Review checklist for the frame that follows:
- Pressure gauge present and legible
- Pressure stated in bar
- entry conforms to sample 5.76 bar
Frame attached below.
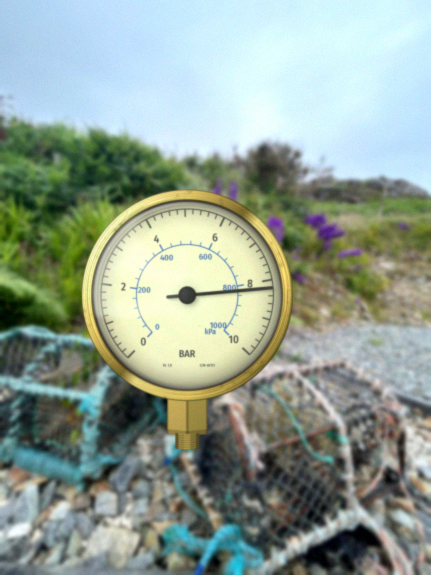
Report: 8.2 bar
